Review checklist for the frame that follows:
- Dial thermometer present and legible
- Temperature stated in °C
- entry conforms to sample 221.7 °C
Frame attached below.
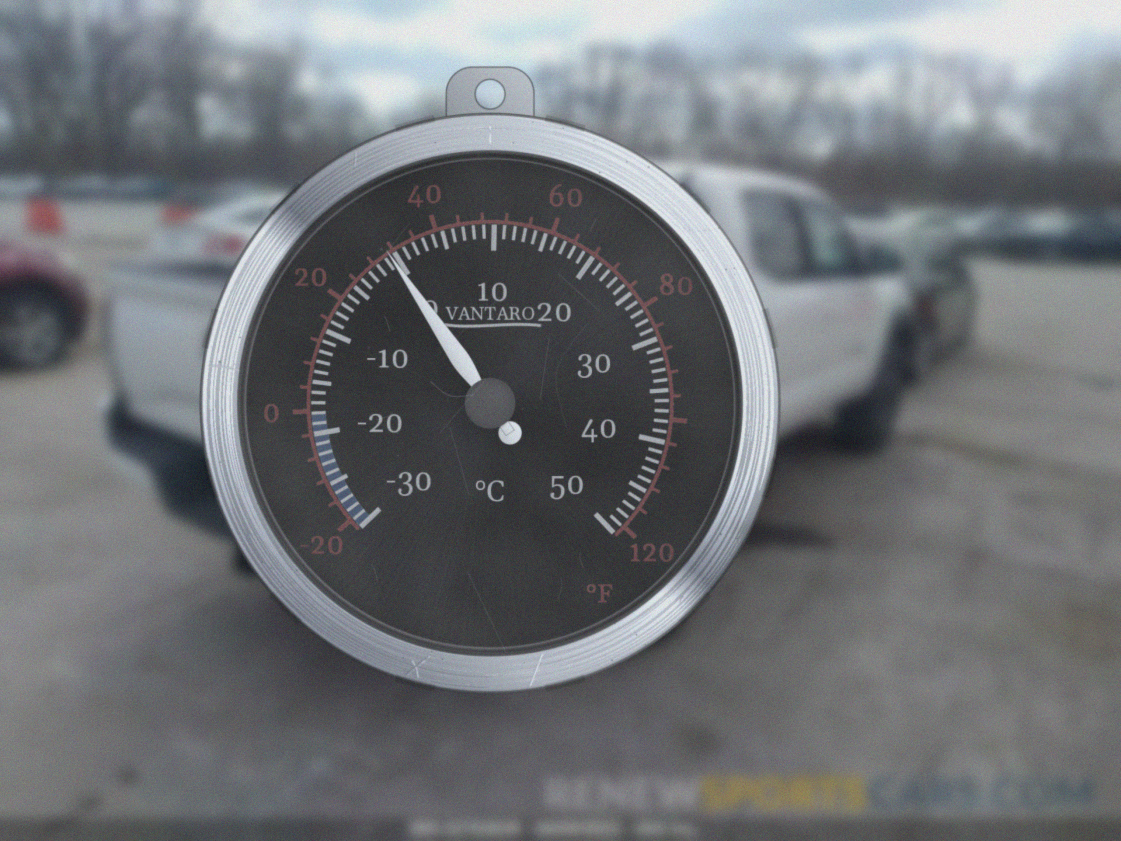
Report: -0.5 °C
